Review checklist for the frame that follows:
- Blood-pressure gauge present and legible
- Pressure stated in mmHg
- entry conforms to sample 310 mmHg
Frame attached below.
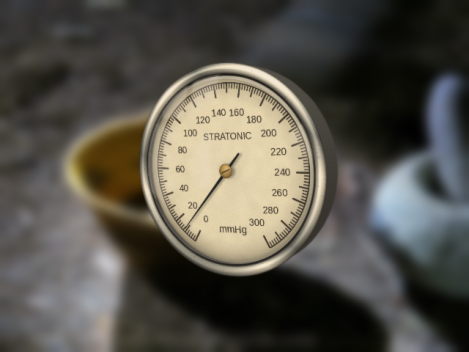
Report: 10 mmHg
